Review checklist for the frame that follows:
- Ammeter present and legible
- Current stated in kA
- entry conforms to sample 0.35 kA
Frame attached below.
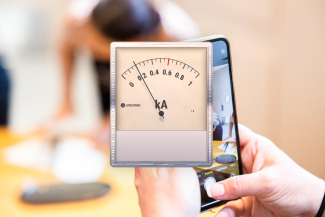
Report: 0.2 kA
